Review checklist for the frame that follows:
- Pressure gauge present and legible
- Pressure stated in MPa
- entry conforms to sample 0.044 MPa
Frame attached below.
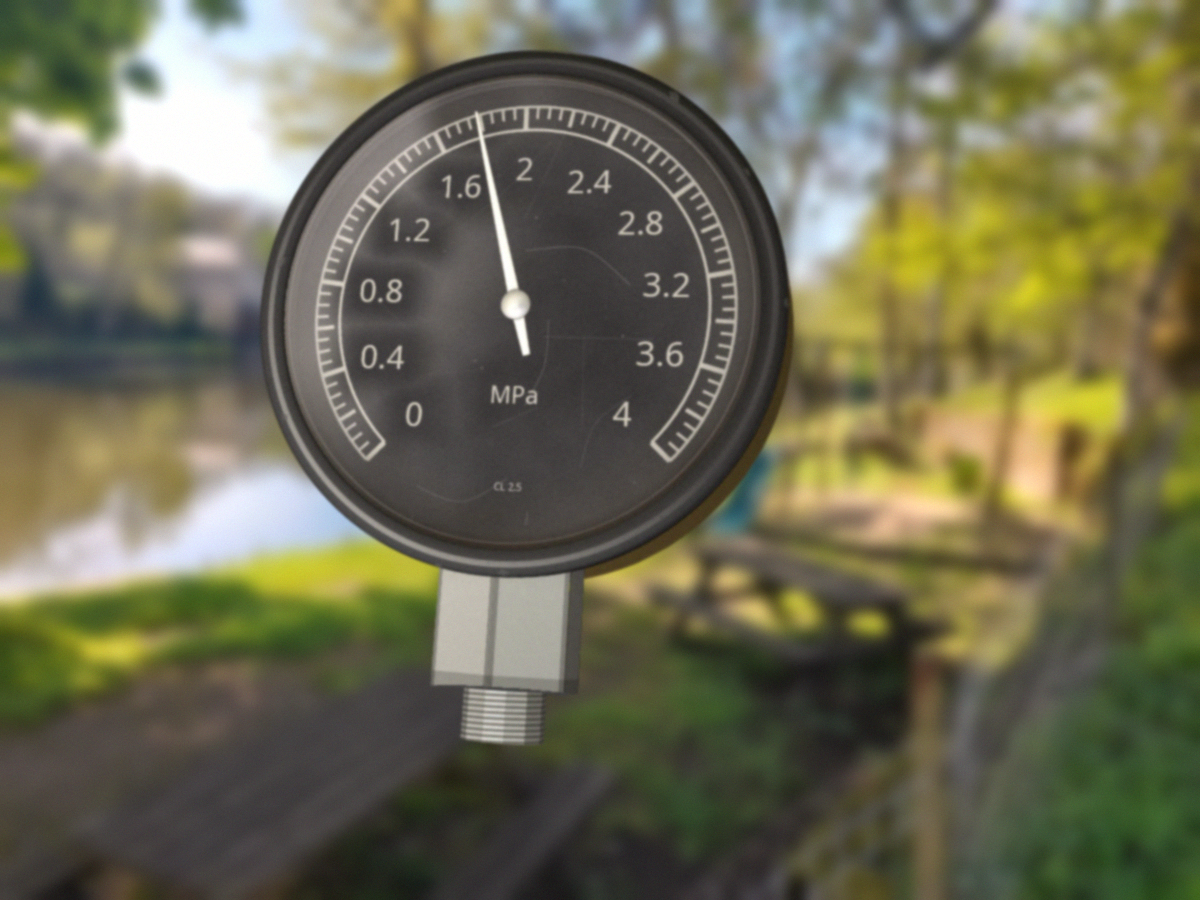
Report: 1.8 MPa
